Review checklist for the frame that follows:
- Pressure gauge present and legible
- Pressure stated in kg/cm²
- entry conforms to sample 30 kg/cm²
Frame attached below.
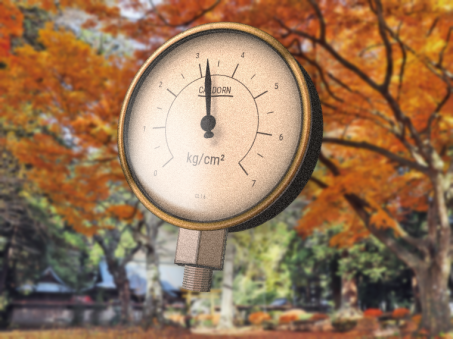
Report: 3.25 kg/cm²
